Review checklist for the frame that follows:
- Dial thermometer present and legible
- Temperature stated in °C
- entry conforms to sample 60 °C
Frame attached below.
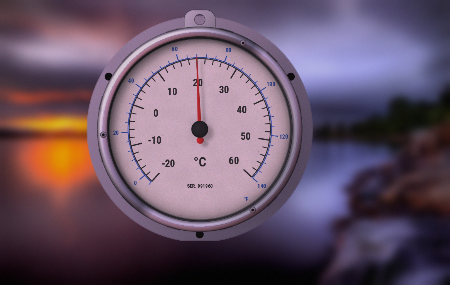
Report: 20 °C
